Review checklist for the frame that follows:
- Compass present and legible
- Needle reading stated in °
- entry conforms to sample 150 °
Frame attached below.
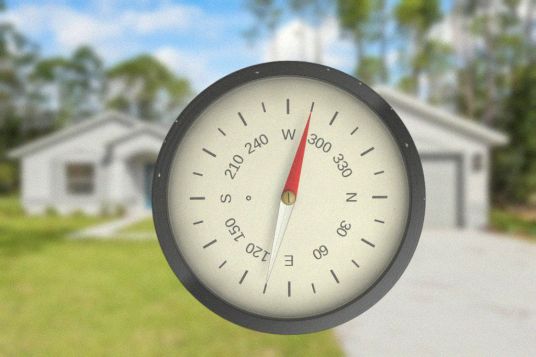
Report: 285 °
